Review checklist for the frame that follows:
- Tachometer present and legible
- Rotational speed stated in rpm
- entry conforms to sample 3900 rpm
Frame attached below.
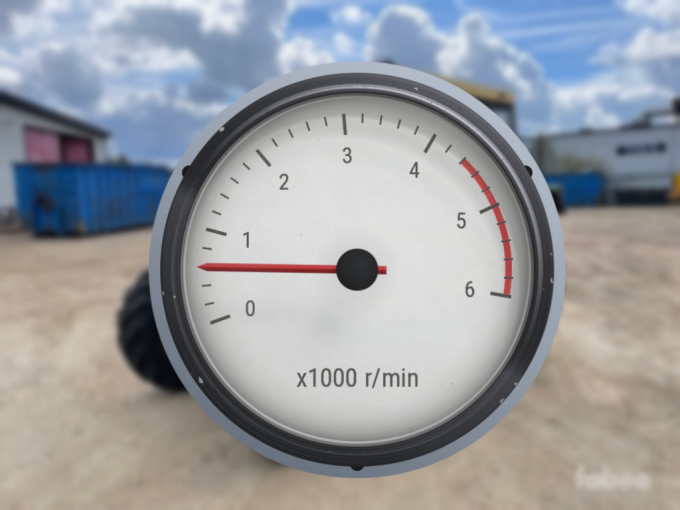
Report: 600 rpm
